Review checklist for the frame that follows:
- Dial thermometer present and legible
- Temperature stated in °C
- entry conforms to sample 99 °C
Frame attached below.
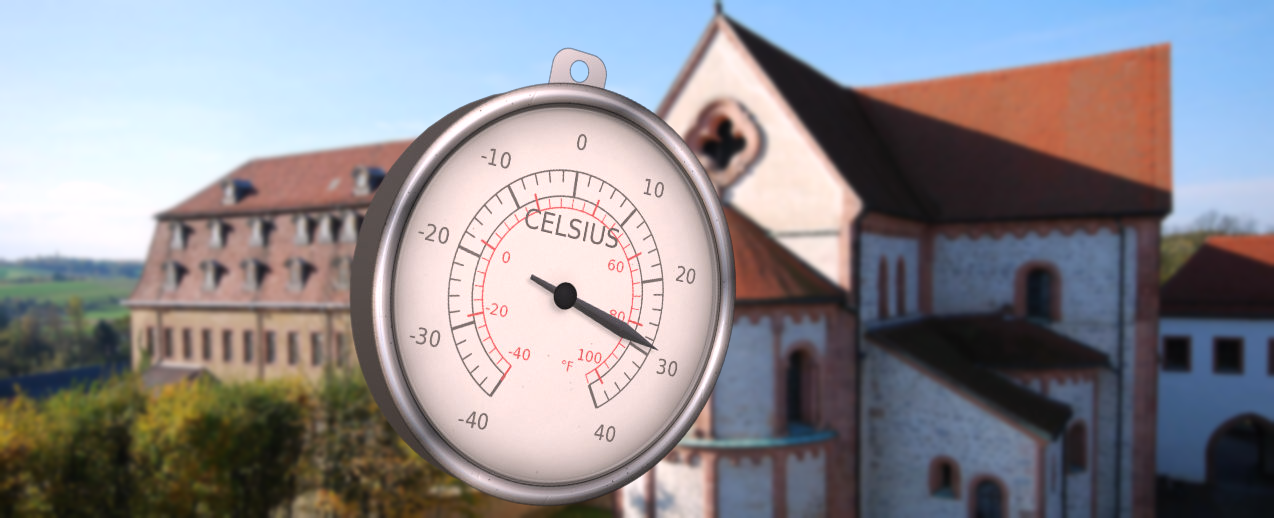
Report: 29 °C
